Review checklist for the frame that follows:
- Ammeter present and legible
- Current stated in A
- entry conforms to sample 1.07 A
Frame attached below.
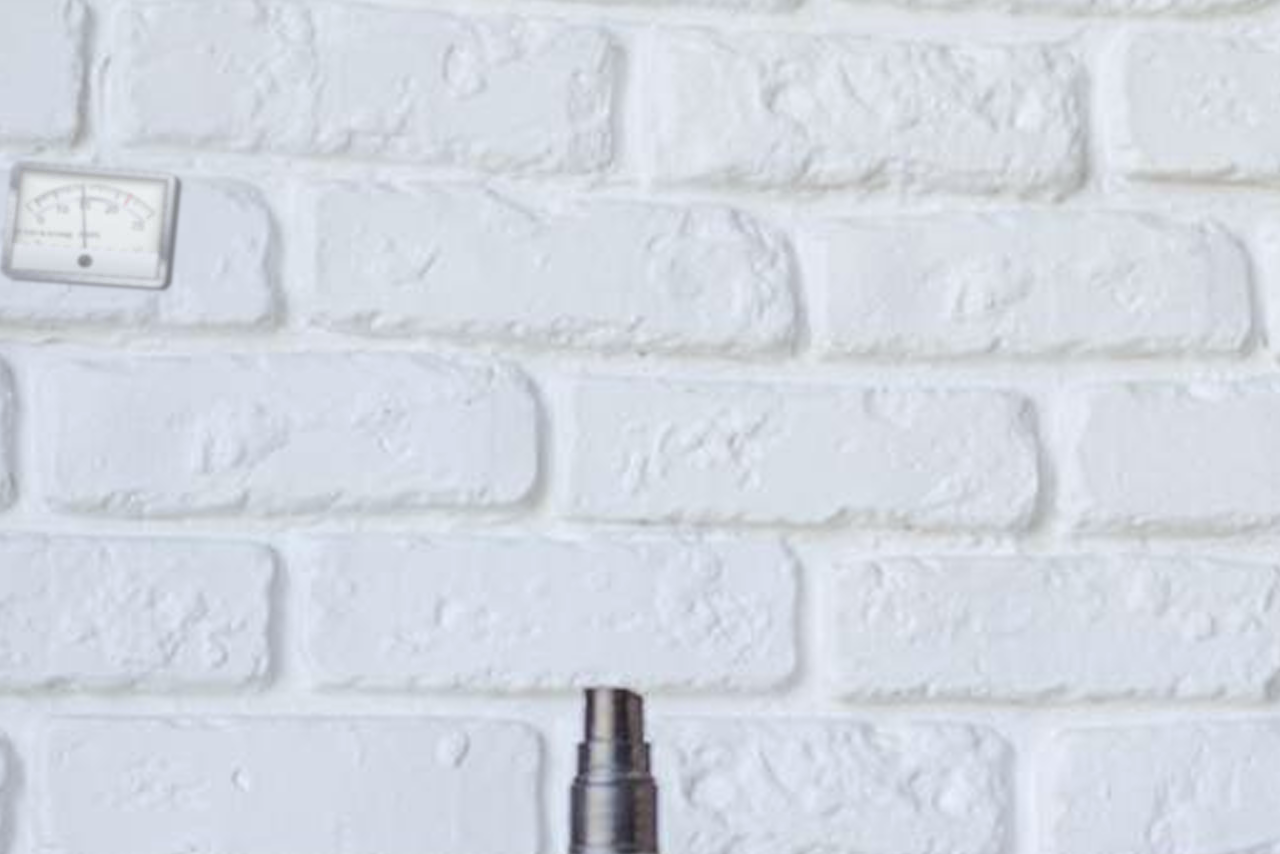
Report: 15 A
